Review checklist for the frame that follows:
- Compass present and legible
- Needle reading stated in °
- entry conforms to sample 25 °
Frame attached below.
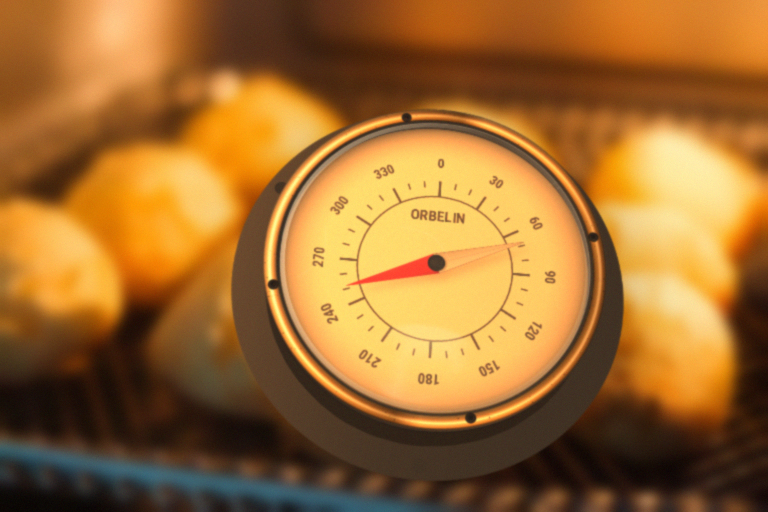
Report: 250 °
